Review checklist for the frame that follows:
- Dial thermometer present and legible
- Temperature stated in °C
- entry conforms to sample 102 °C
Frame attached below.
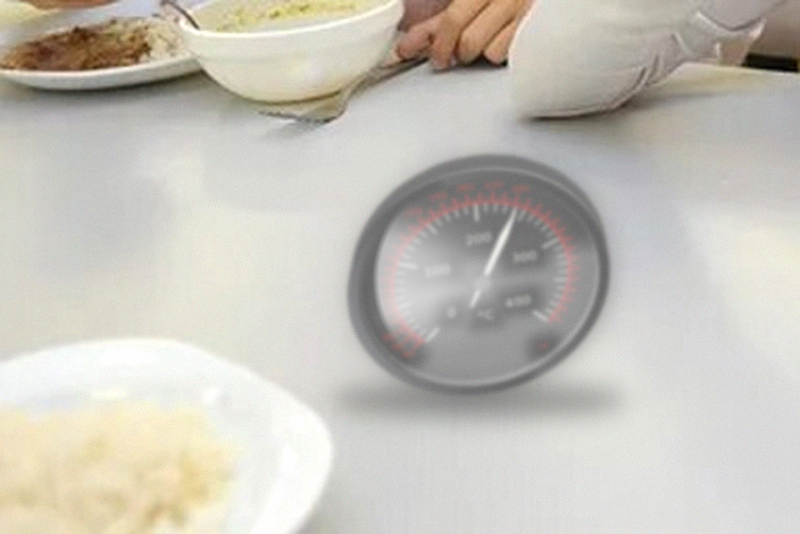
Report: 240 °C
